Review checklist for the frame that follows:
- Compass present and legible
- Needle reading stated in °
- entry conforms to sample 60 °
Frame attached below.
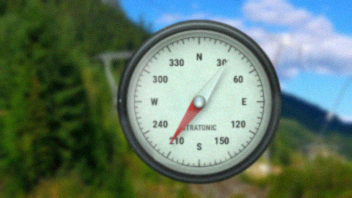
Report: 215 °
